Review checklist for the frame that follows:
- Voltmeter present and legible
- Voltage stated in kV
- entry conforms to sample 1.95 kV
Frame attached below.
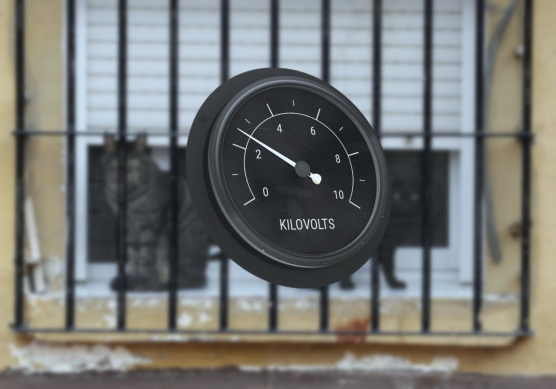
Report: 2.5 kV
